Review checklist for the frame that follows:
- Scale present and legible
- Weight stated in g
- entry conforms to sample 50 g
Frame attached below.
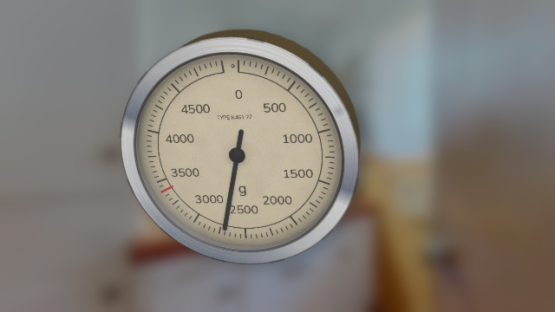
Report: 2700 g
